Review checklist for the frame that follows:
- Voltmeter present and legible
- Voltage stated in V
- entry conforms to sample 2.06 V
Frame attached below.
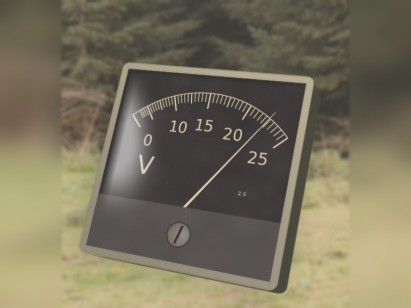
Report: 22.5 V
